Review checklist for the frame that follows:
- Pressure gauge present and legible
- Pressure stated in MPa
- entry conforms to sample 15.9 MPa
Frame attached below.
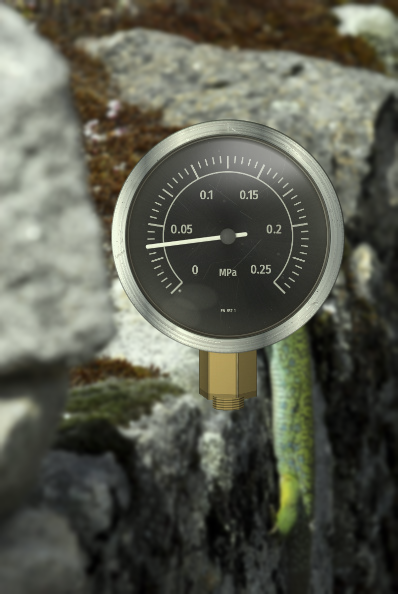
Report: 0.035 MPa
